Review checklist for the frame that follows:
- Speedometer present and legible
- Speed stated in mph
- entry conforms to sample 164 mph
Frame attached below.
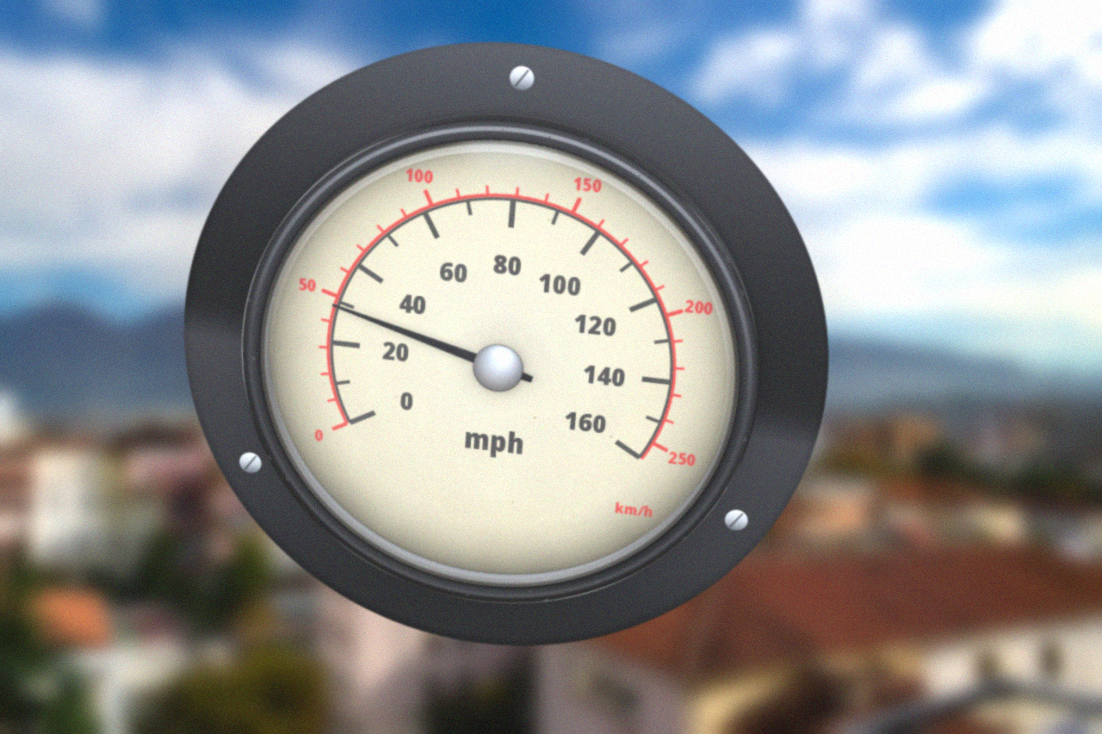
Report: 30 mph
